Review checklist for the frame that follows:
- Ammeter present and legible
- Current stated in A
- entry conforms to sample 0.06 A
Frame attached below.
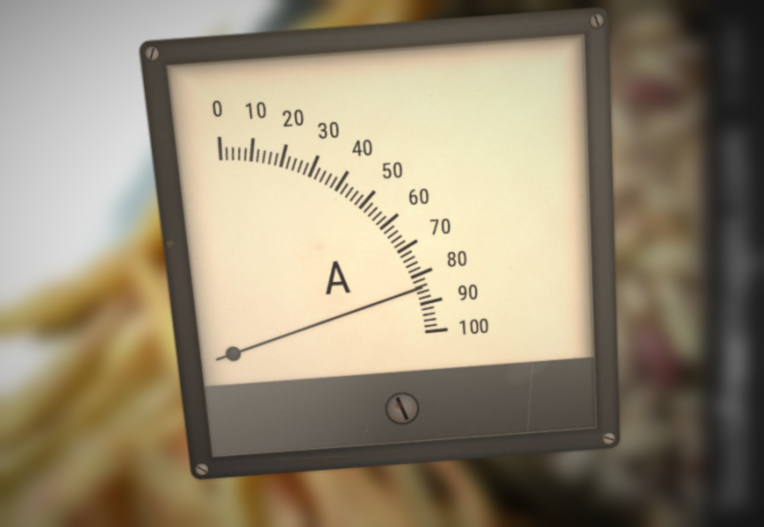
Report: 84 A
